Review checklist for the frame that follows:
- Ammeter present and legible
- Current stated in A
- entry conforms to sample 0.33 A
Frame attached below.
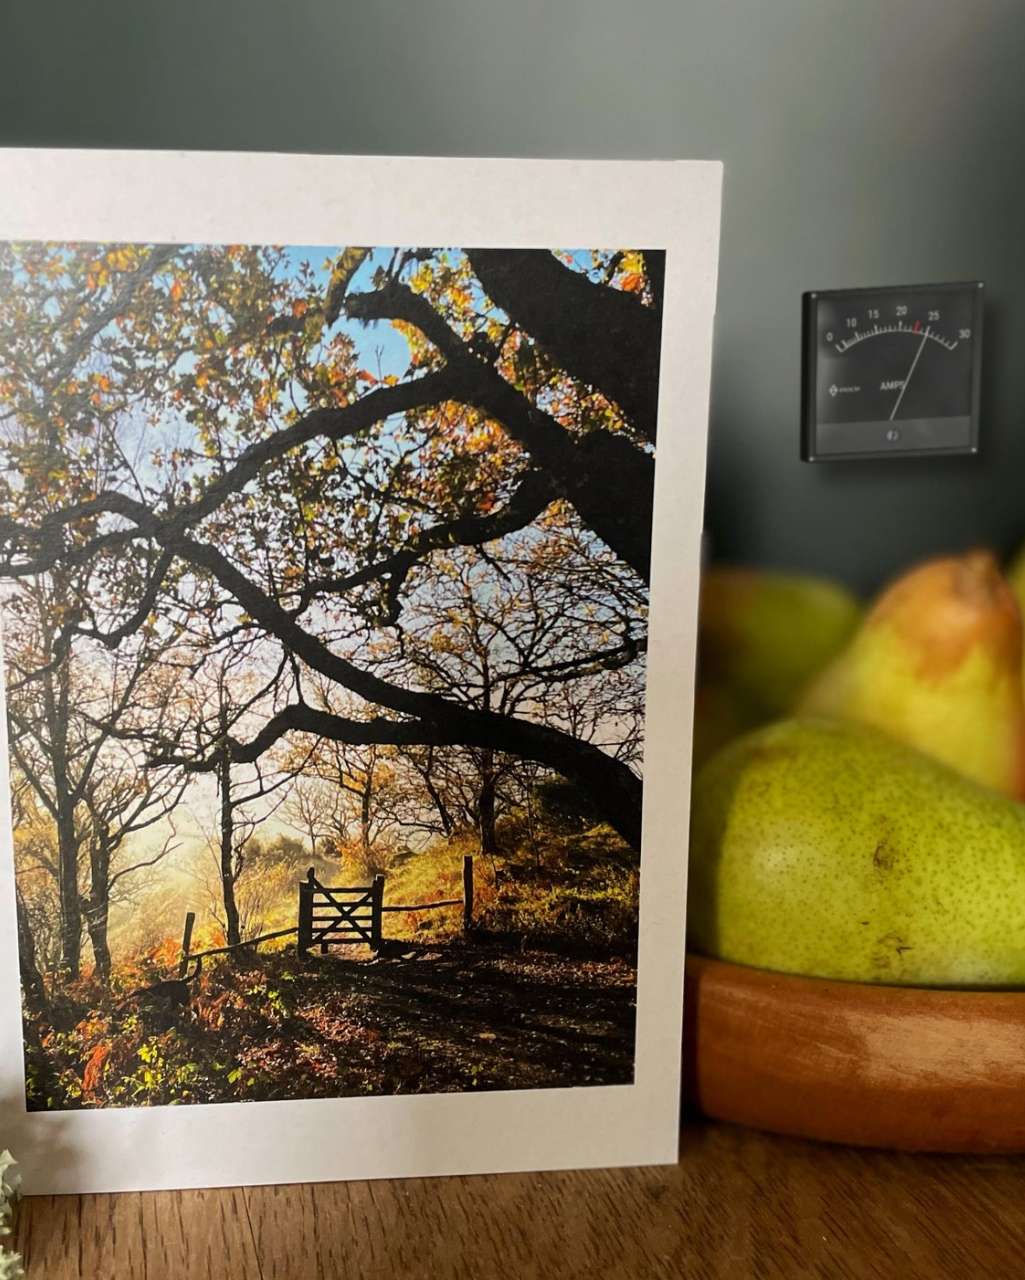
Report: 25 A
